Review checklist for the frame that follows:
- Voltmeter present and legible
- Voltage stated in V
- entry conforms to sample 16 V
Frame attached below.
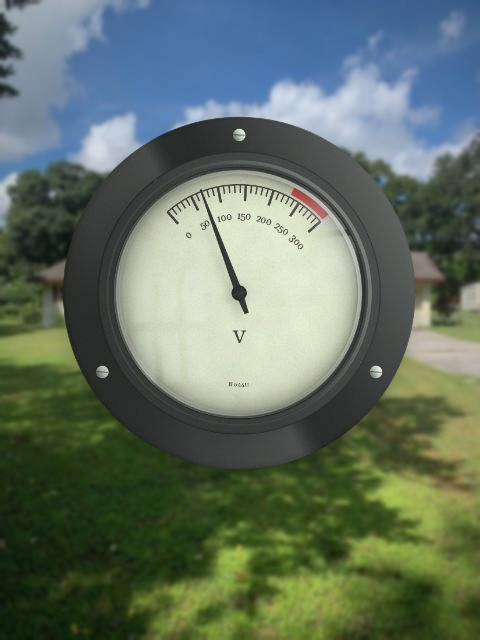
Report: 70 V
